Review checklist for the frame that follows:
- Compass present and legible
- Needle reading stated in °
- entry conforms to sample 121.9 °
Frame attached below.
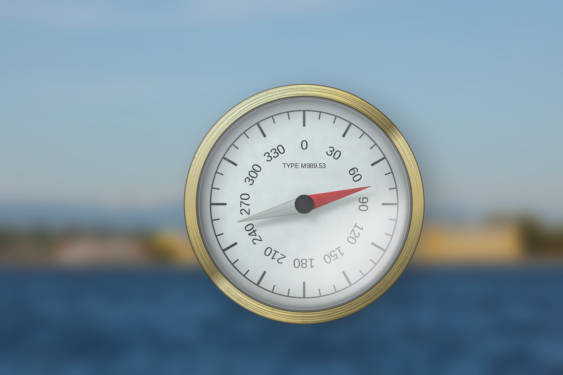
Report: 75 °
